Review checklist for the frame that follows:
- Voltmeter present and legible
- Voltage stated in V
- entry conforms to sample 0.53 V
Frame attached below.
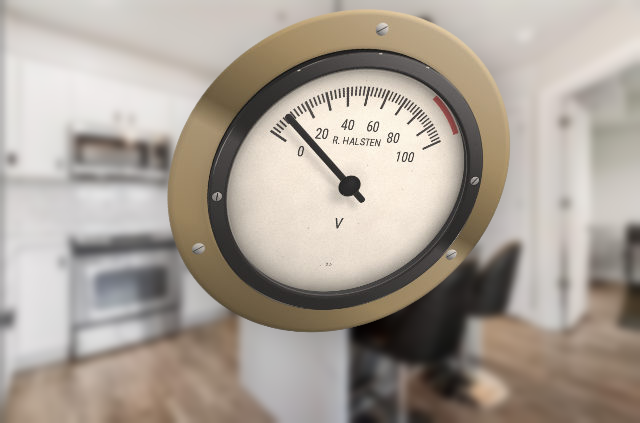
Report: 10 V
